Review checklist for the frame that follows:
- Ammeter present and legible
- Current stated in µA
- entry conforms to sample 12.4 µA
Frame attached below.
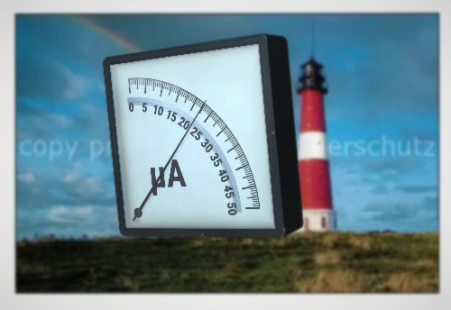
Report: 22.5 µA
